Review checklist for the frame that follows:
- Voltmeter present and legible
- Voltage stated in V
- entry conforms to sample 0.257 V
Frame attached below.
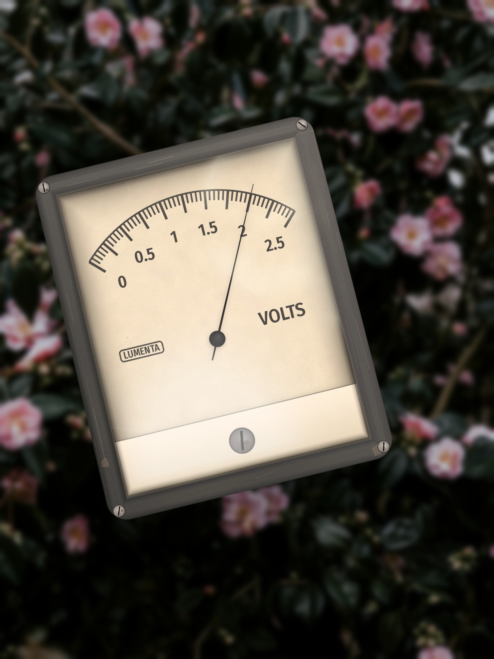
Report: 2 V
